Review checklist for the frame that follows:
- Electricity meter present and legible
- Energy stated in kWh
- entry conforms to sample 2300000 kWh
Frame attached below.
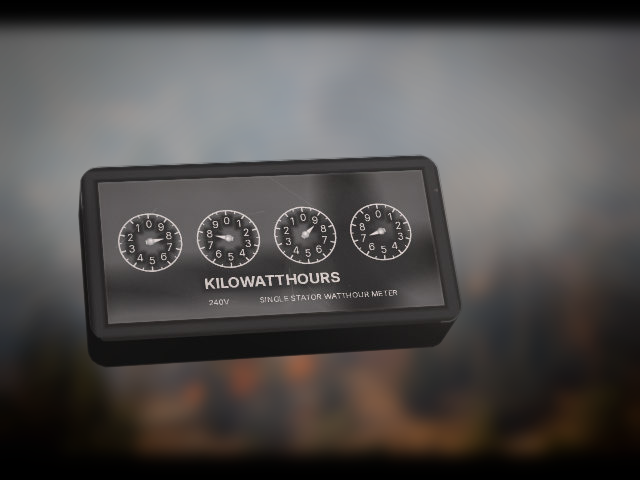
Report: 7787 kWh
